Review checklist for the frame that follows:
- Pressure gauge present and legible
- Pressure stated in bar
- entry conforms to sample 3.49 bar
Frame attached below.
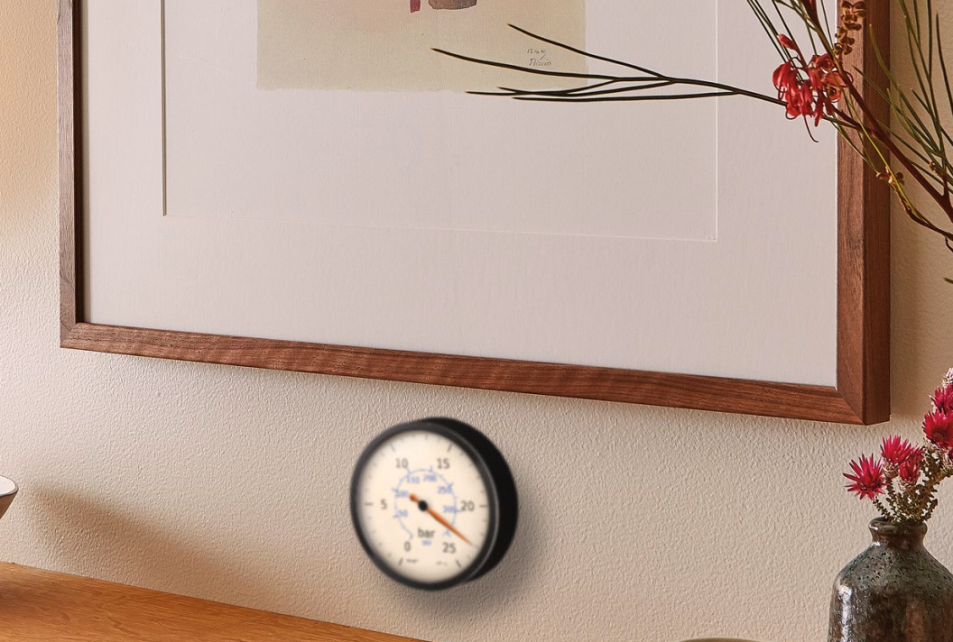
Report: 23 bar
